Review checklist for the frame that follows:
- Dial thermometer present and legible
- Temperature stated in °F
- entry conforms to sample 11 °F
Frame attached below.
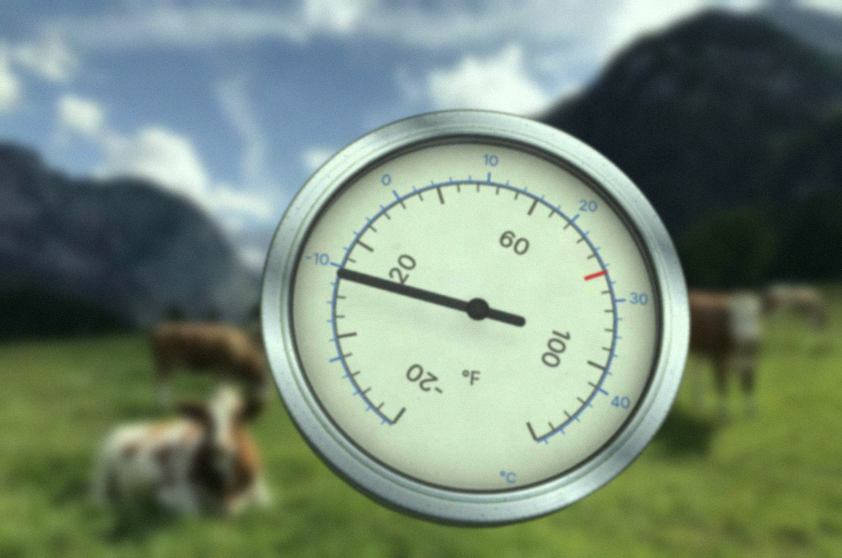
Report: 12 °F
